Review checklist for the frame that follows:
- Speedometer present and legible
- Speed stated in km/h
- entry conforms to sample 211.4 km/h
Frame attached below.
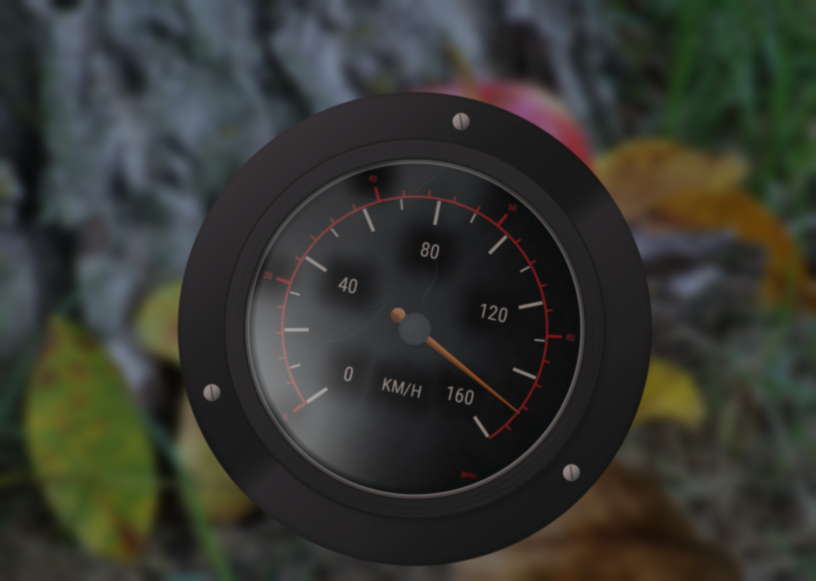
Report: 150 km/h
